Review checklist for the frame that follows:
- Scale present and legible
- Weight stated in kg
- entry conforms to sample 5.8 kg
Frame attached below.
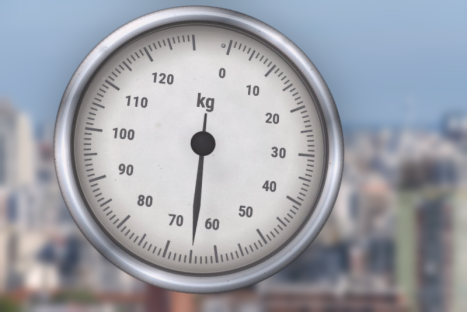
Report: 65 kg
